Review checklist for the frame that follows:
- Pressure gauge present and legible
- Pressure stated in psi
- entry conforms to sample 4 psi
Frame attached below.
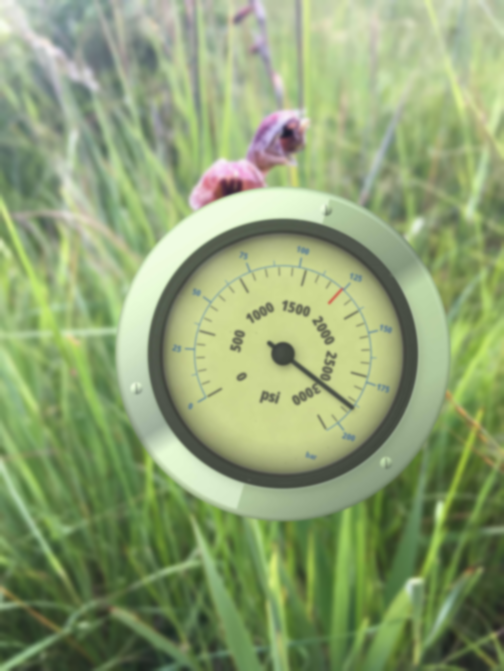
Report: 2750 psi
